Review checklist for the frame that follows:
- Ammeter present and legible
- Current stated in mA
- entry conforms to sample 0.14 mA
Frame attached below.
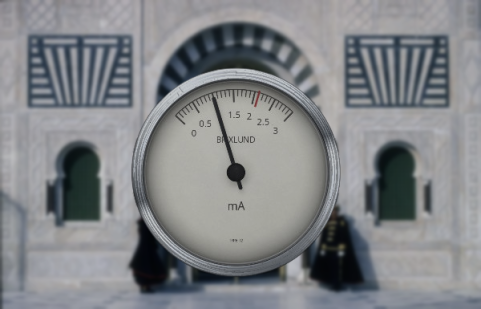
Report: 1 mA
